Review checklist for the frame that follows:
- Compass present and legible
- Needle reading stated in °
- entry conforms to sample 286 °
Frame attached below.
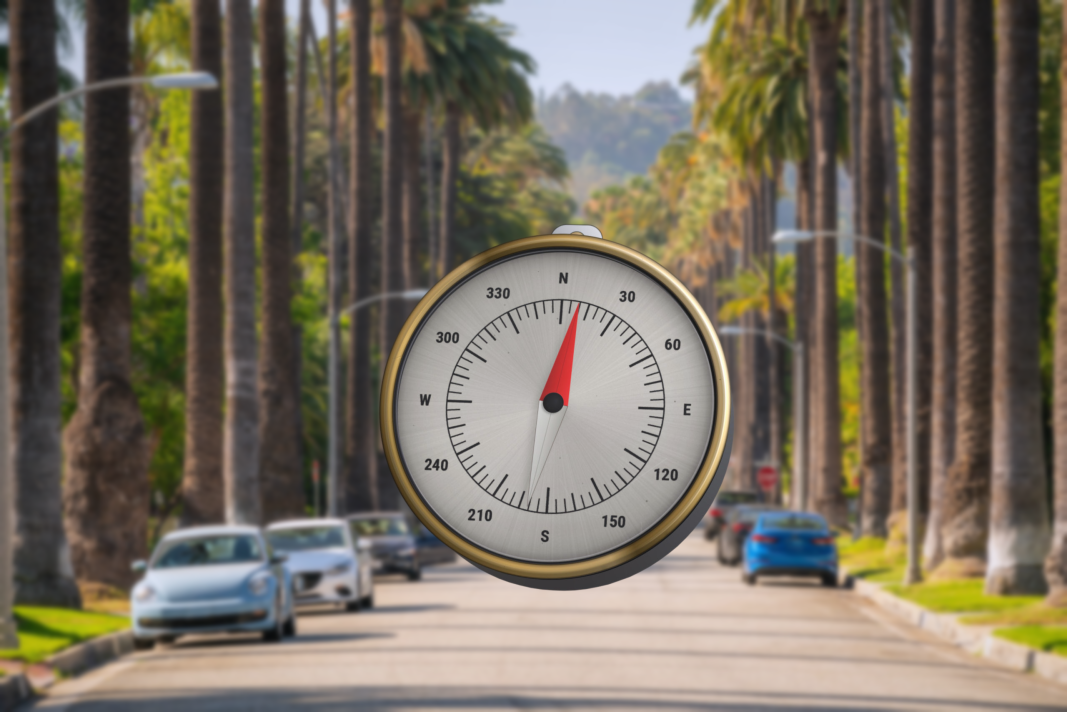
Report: 10 °
